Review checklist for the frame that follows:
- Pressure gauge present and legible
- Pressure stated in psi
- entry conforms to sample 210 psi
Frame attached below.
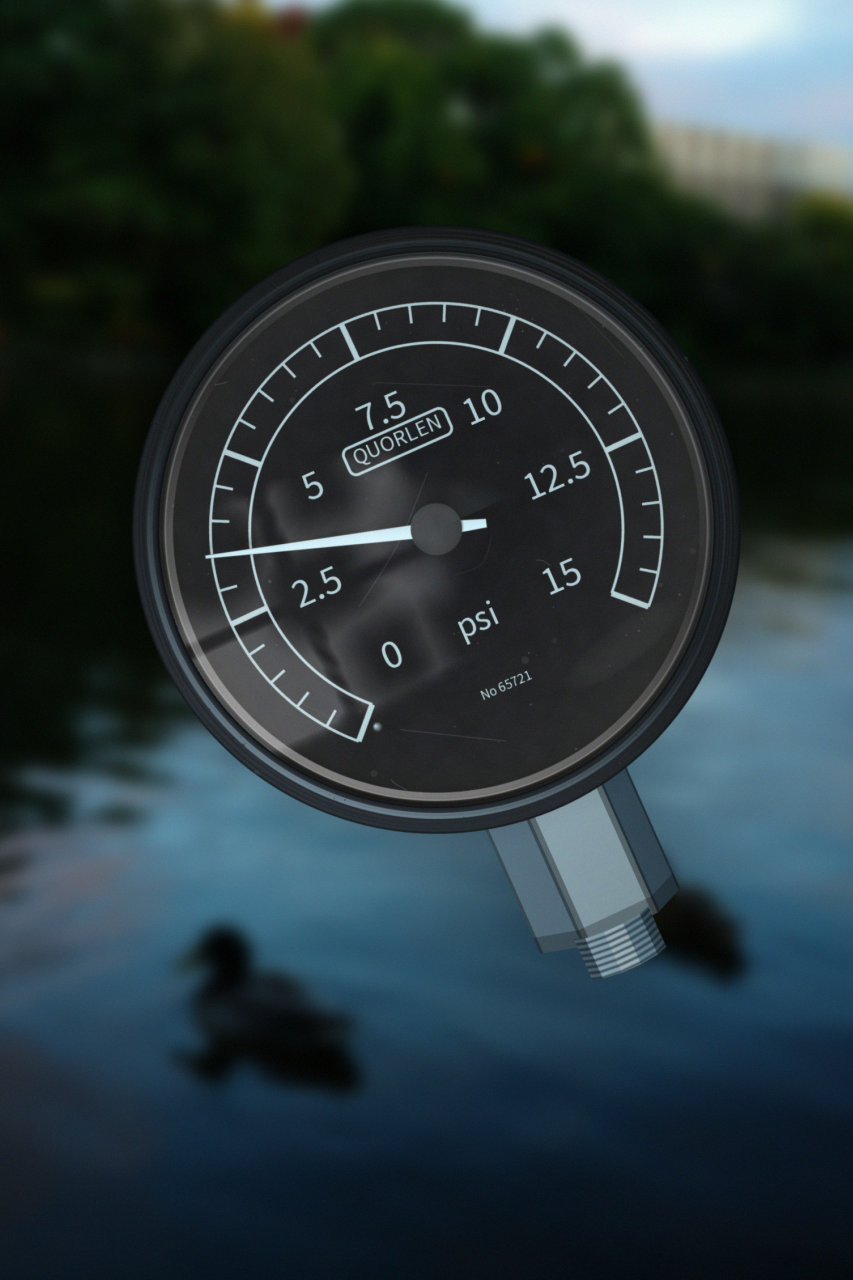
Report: 3.5 psi
